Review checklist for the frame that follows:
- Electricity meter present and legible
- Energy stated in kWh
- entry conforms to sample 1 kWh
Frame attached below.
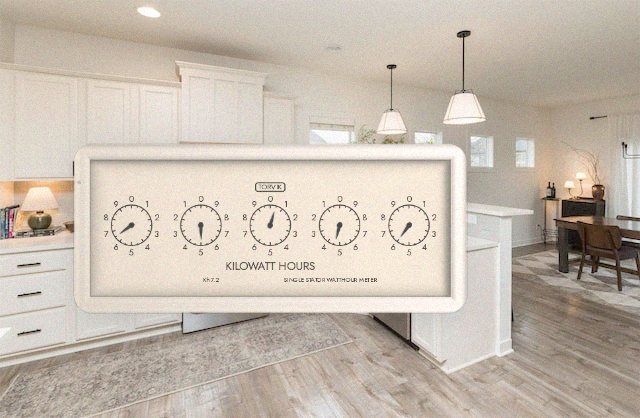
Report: 65046 kWh
